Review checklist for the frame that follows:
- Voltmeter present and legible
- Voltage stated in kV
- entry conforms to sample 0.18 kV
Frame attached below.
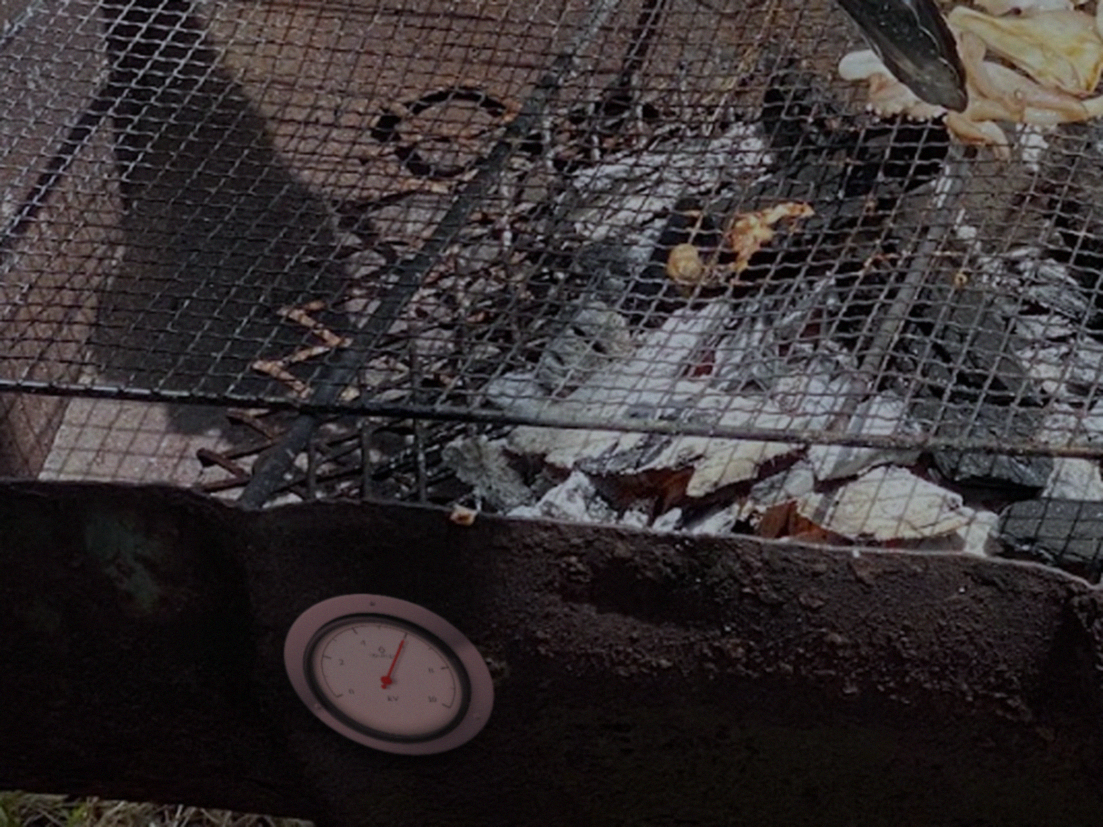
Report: 6 kV
